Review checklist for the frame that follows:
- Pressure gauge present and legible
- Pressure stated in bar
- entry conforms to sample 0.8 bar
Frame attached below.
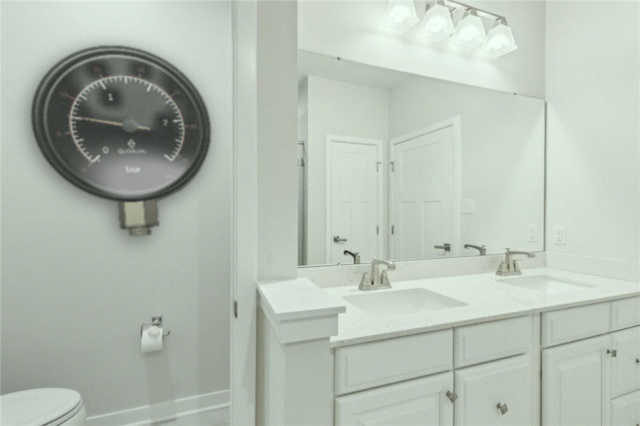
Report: 0.5 bar
